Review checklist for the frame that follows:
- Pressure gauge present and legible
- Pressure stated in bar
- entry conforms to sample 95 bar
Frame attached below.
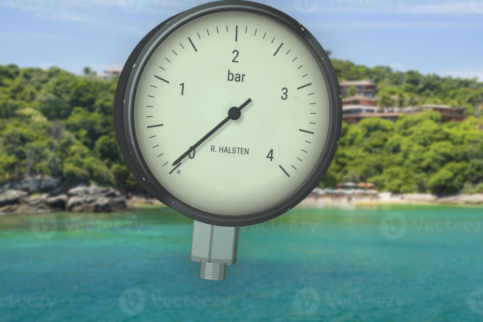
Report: 0.05 bar
